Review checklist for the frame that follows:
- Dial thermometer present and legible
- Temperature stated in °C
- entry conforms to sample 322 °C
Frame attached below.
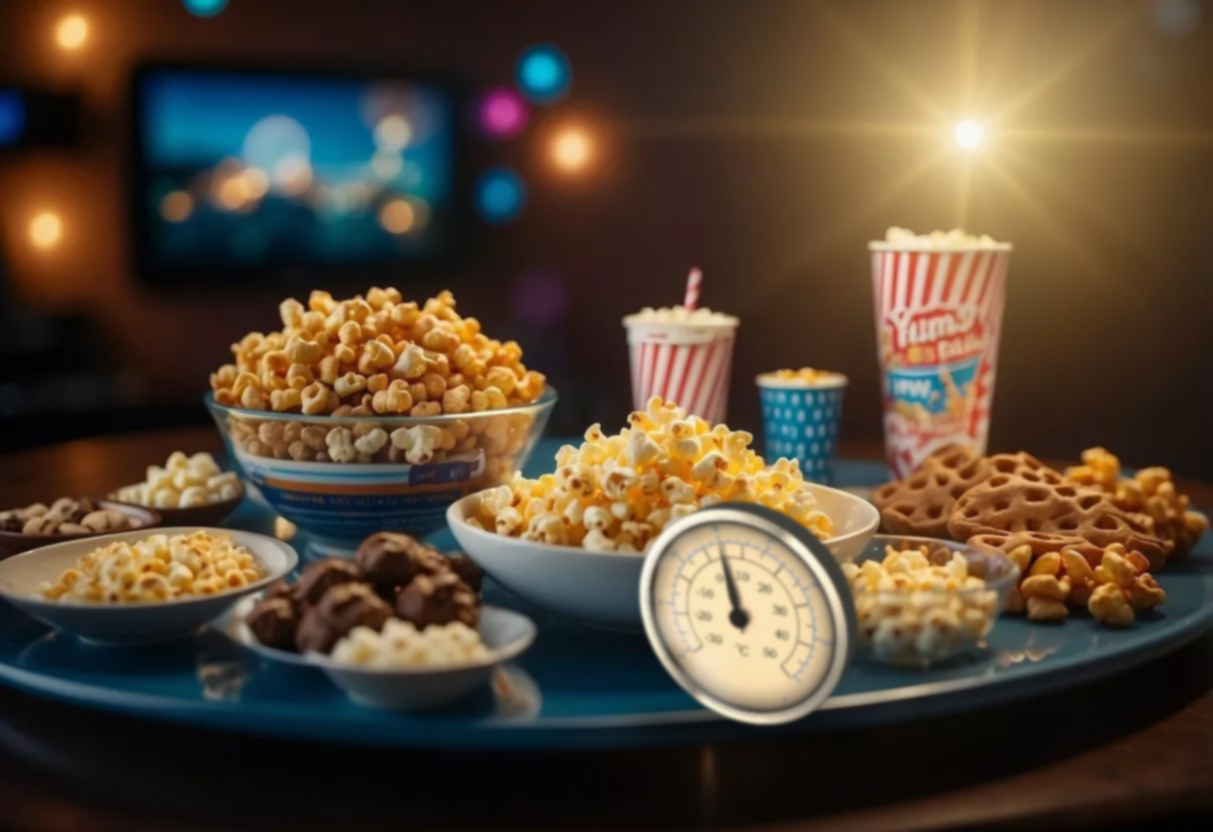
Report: 5 °C
